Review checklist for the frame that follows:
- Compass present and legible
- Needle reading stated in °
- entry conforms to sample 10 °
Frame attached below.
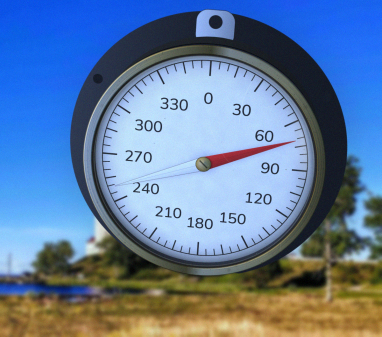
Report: 70 °
